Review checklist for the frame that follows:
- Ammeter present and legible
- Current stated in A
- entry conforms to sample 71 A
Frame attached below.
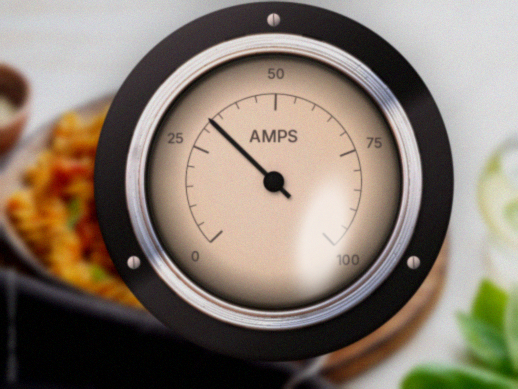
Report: 32.5 A
